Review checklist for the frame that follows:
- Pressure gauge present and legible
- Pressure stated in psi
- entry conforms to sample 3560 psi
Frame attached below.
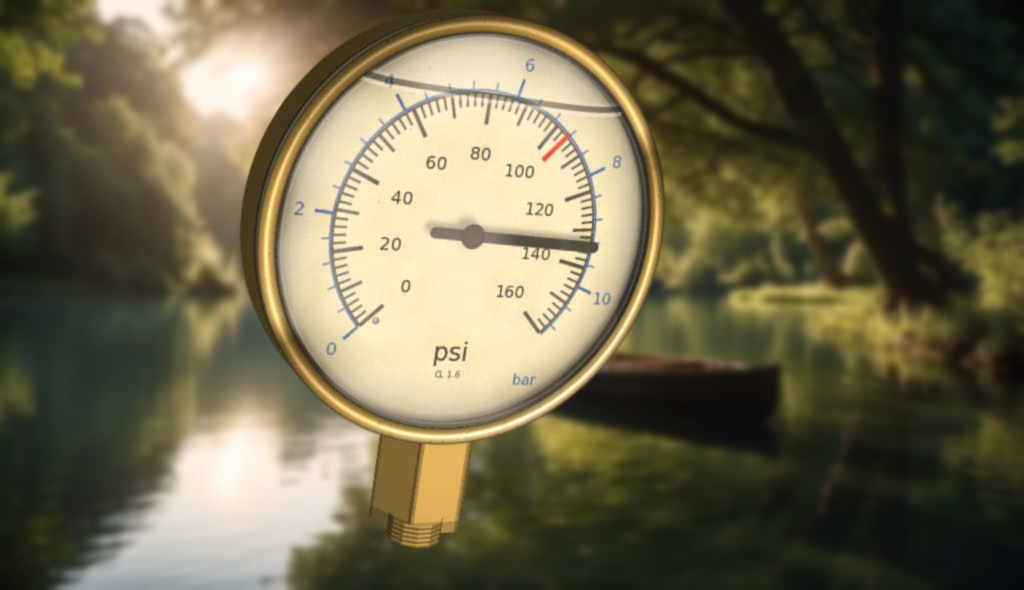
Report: 134 psi
